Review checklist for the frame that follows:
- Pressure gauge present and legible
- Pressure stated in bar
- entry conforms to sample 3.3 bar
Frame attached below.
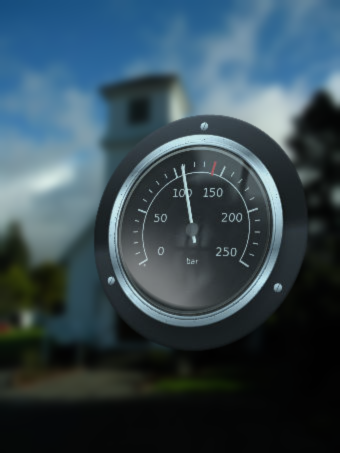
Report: 110 bar
